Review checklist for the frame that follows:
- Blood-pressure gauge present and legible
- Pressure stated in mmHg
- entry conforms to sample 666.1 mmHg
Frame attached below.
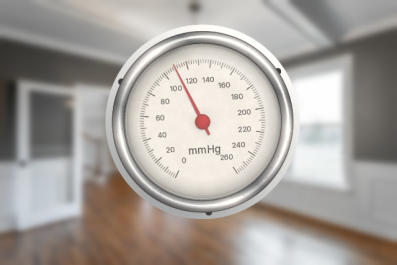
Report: 110 mmHg
